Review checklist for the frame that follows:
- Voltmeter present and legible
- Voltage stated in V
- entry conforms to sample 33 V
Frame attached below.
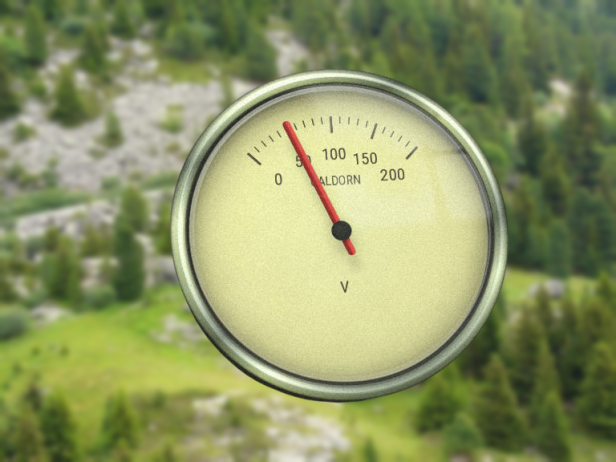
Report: 50 V
